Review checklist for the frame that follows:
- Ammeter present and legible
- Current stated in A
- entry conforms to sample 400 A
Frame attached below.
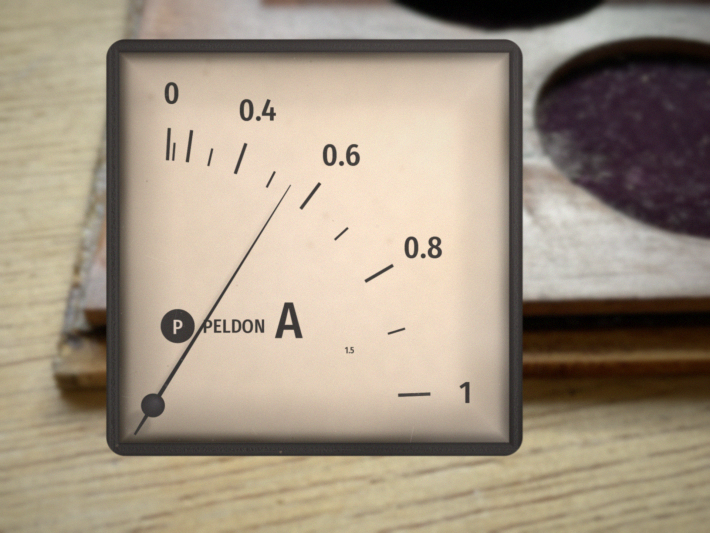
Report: 0.55 A
